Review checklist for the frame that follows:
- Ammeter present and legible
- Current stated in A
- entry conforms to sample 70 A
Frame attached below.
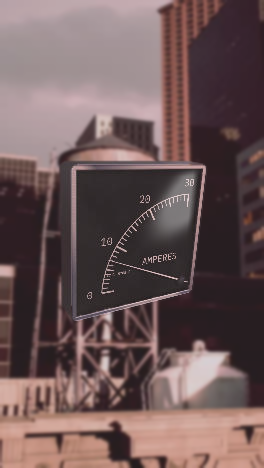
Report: 7 A
